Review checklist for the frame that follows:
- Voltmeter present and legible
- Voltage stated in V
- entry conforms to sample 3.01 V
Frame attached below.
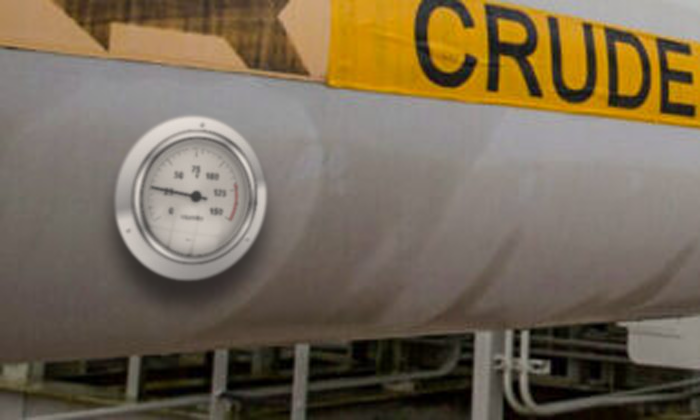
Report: 25 V
